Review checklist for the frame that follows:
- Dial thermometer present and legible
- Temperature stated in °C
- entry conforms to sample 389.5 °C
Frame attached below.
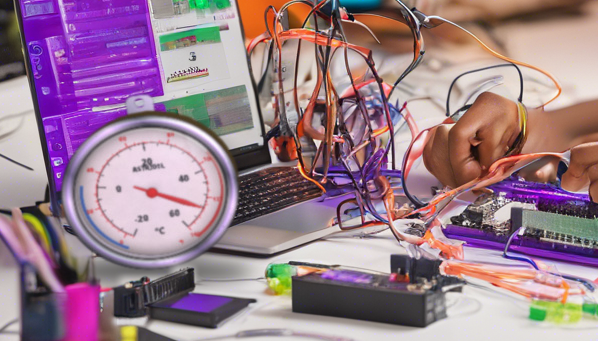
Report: 52 °C
